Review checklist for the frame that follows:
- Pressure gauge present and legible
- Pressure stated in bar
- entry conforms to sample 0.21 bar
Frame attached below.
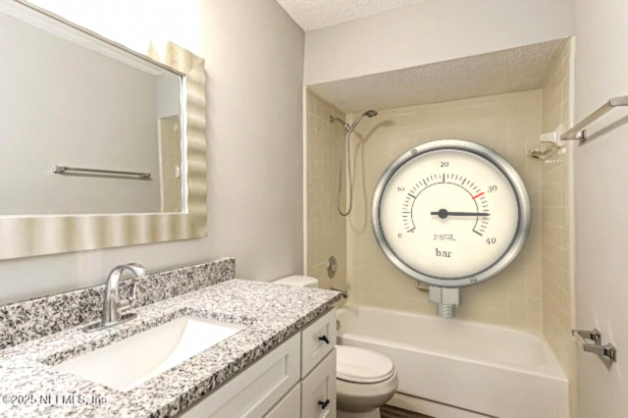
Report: 35 bar
